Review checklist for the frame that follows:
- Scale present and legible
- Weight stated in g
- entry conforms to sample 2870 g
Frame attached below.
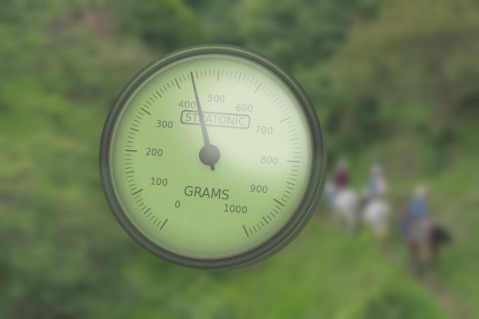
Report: 440 g
